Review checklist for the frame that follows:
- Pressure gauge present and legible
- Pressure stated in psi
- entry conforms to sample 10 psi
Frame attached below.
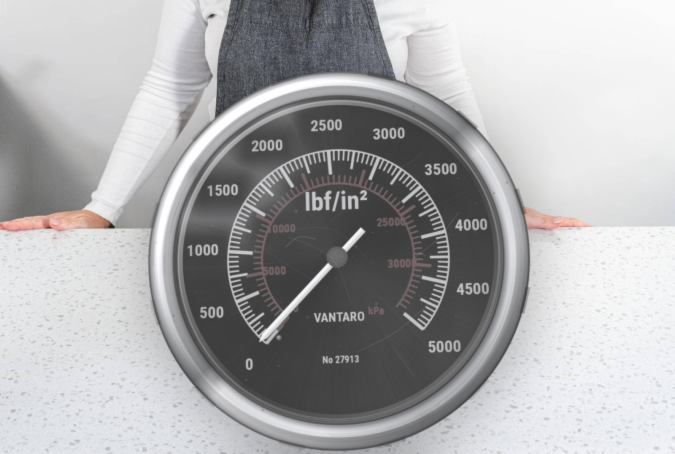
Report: 50 psi
